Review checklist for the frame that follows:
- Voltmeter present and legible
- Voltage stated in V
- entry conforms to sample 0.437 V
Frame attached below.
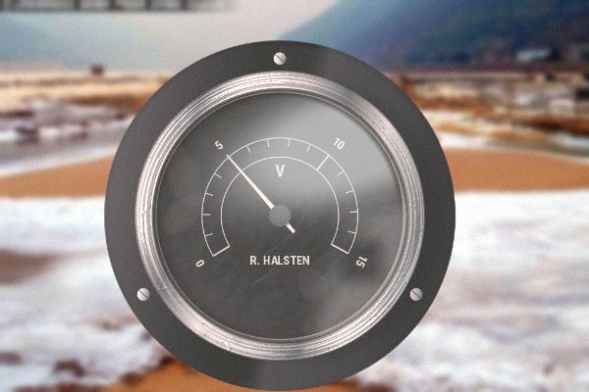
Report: 5 V
